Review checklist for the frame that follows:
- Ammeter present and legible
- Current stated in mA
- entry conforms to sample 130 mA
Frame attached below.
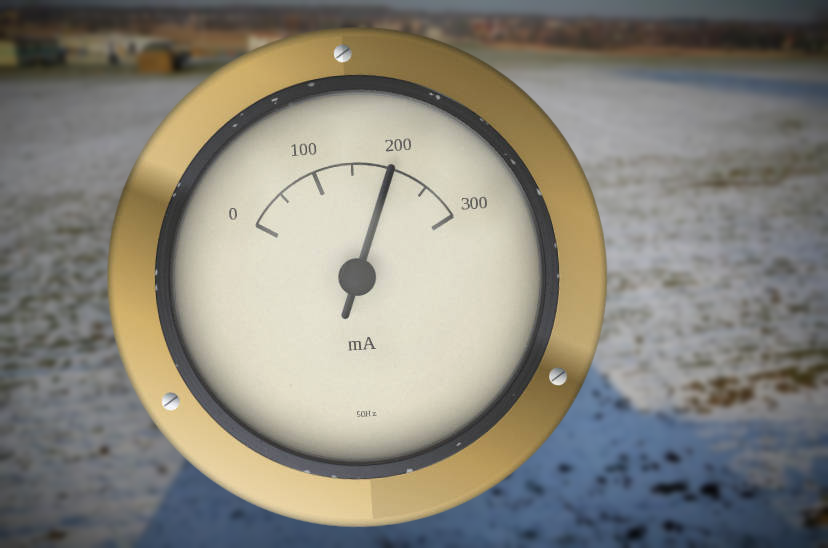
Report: 200 mA
